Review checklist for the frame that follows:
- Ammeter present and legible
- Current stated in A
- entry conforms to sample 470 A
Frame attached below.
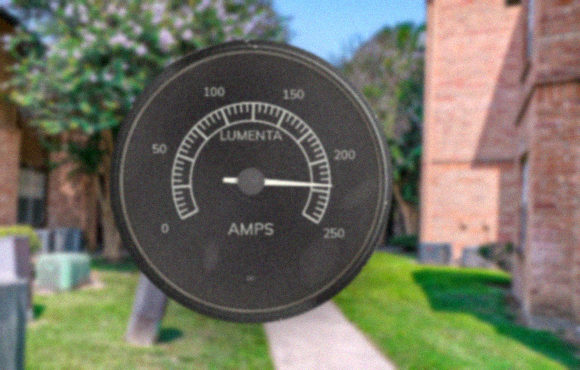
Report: 220 A
